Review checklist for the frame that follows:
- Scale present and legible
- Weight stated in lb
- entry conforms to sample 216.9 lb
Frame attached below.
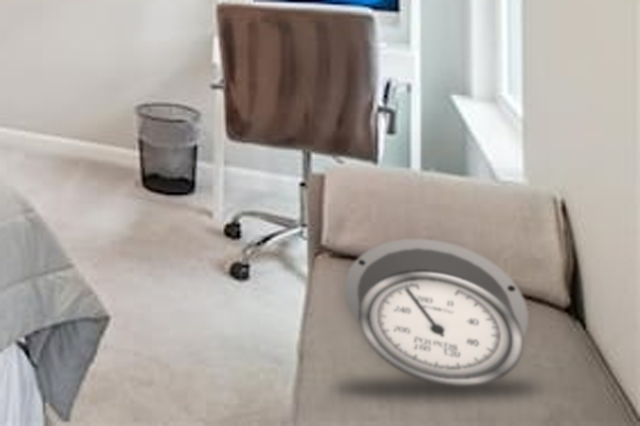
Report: 270 lb
